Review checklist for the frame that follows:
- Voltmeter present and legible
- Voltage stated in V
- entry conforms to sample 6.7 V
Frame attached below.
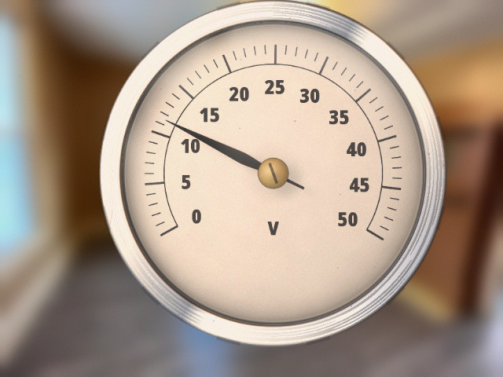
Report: 11.5 V
